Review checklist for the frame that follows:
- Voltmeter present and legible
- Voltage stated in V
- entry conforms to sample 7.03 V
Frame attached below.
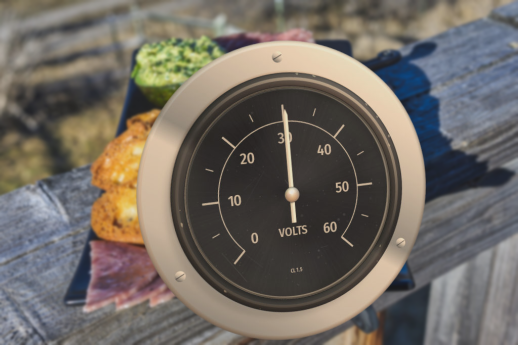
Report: 30 V
